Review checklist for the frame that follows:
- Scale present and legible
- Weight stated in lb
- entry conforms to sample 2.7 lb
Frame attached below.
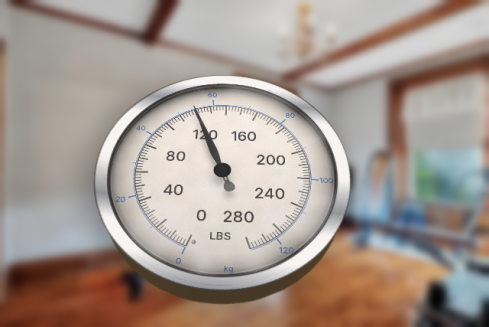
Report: 120 lb
